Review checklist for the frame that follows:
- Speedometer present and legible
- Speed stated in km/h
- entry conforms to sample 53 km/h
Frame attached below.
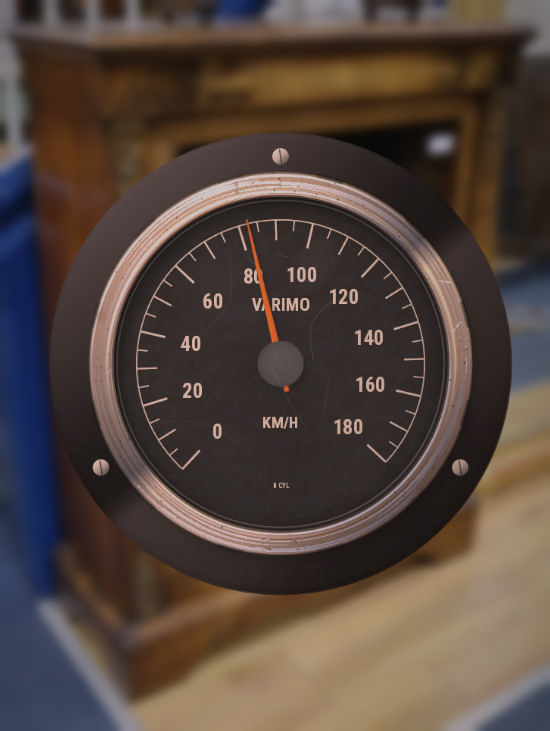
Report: 82.5 km/h
